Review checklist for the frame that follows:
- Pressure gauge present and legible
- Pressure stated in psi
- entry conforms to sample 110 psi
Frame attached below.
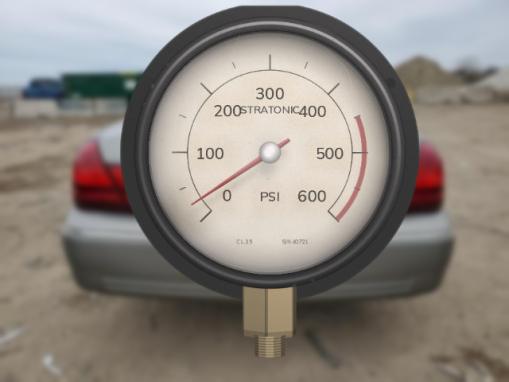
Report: 25 psi
